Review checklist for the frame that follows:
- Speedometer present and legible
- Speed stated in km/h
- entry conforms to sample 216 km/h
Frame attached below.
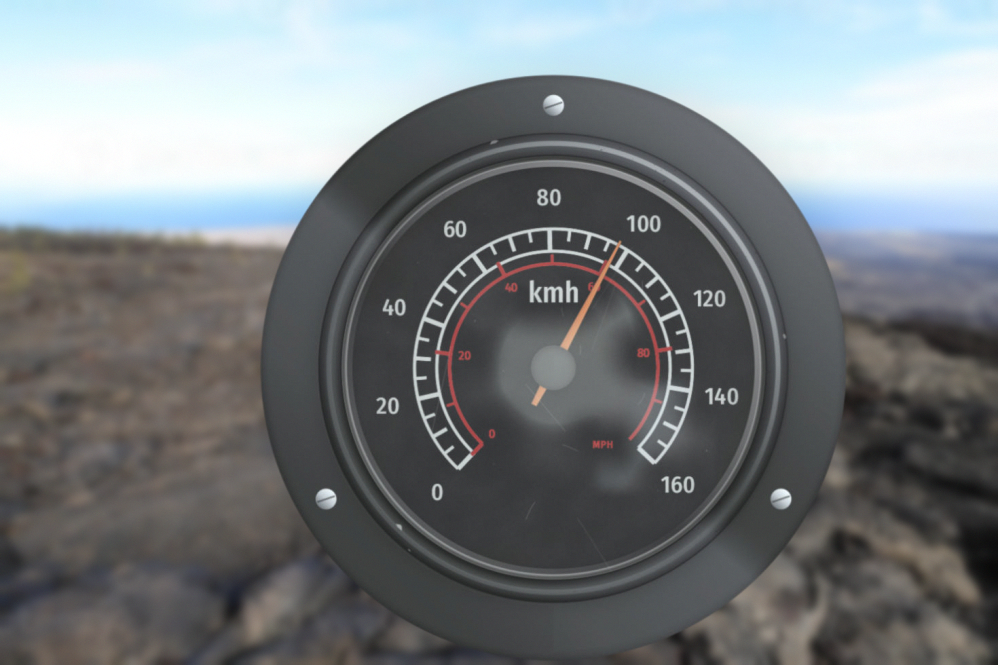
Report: 97.5 km/h
